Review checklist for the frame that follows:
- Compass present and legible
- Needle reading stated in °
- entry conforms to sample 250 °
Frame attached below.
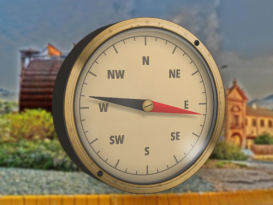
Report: 100 °
